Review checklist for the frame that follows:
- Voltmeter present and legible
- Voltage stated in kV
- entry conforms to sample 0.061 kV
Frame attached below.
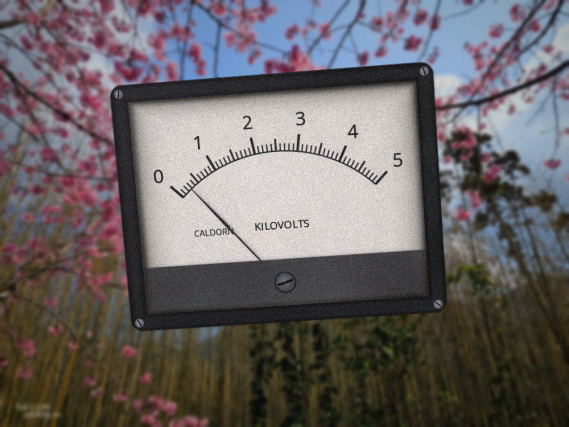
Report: 0.3 kV
